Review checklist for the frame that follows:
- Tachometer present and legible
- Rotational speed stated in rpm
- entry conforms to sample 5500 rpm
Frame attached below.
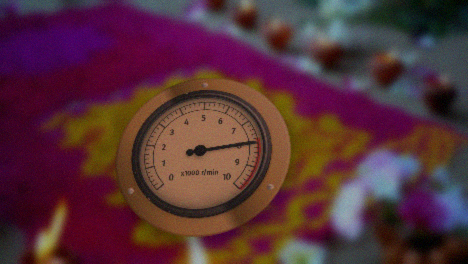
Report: 8000 rpm
